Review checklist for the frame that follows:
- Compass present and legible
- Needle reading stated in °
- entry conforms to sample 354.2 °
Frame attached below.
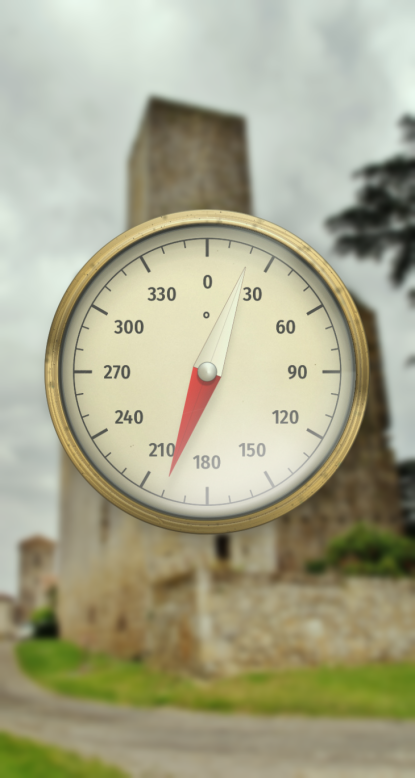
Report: 200 °
